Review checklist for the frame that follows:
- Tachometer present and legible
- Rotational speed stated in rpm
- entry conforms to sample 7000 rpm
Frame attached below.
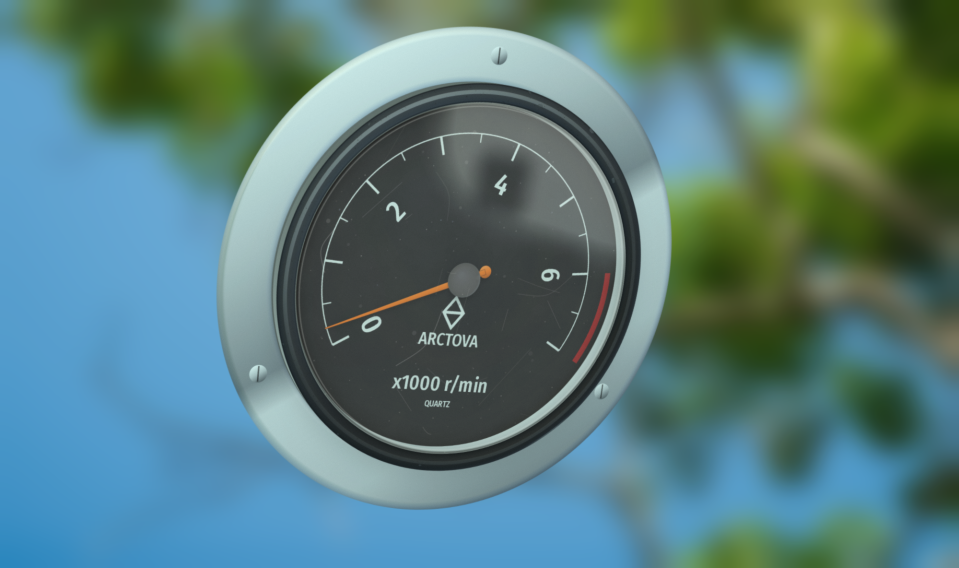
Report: 250 rpm
